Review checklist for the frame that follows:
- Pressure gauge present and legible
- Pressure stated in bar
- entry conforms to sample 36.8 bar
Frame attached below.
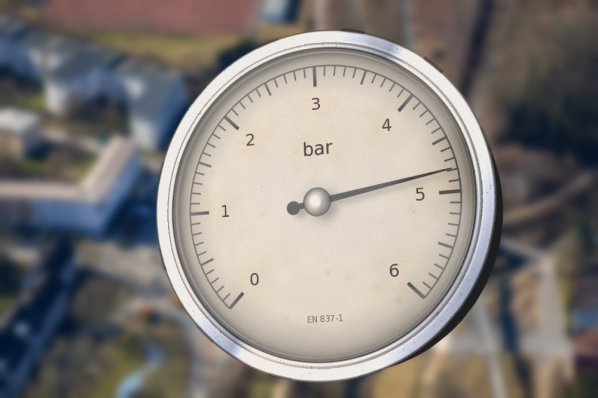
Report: 4.8 bar
